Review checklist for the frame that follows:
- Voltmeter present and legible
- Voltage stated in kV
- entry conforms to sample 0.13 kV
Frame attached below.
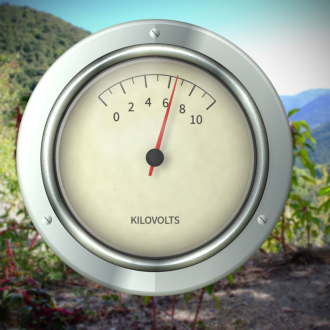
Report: 6.5 kV
